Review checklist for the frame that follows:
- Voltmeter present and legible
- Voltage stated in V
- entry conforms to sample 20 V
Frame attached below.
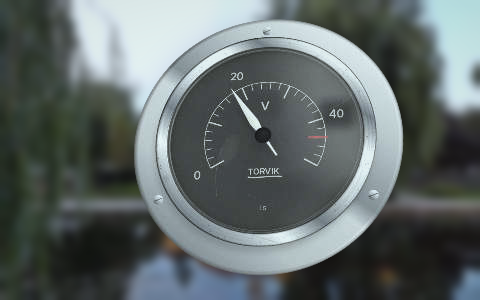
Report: 18 V
